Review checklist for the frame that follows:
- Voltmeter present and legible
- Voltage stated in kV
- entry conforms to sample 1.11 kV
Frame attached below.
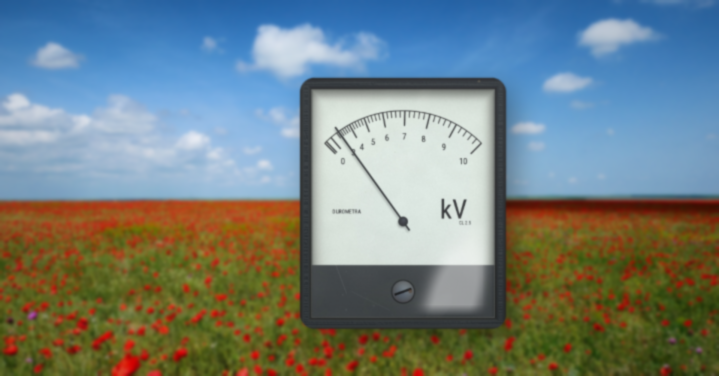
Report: 3 kV
